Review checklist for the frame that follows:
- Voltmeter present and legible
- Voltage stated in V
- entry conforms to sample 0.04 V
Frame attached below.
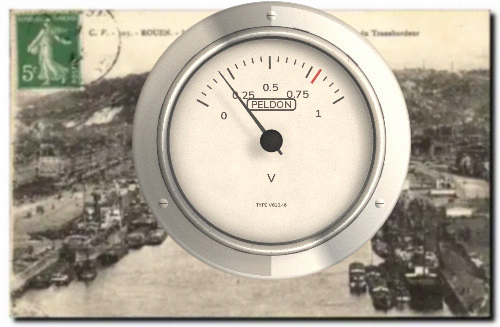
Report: 0.2 V
